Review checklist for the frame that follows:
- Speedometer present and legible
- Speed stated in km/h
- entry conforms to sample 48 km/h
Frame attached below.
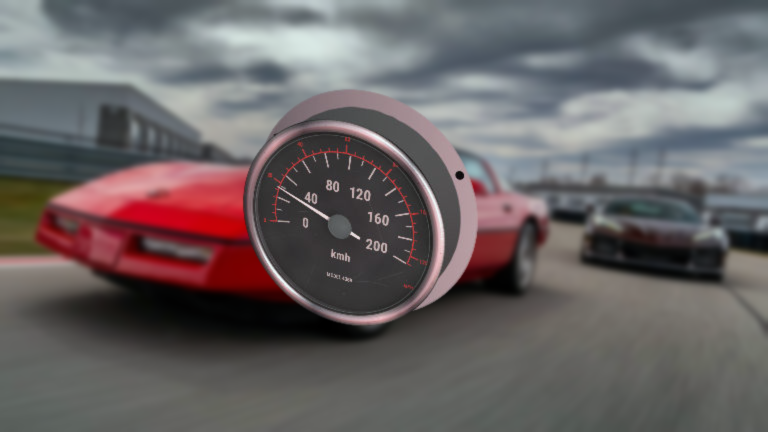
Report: 30 km/h
